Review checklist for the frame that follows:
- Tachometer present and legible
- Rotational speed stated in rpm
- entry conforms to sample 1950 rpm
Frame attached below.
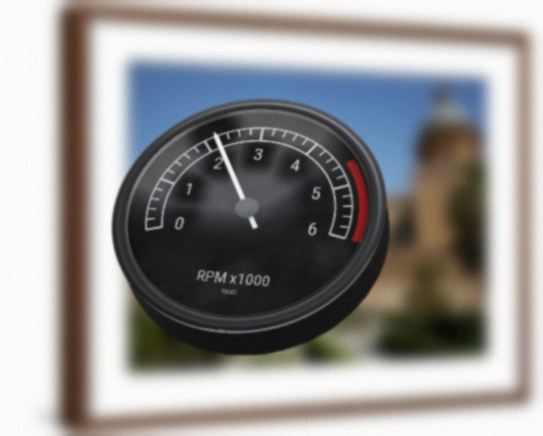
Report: 2200 rpm
